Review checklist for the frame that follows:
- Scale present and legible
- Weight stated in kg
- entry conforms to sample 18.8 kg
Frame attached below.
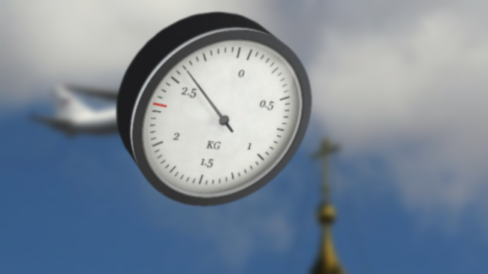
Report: 2.6 kg
